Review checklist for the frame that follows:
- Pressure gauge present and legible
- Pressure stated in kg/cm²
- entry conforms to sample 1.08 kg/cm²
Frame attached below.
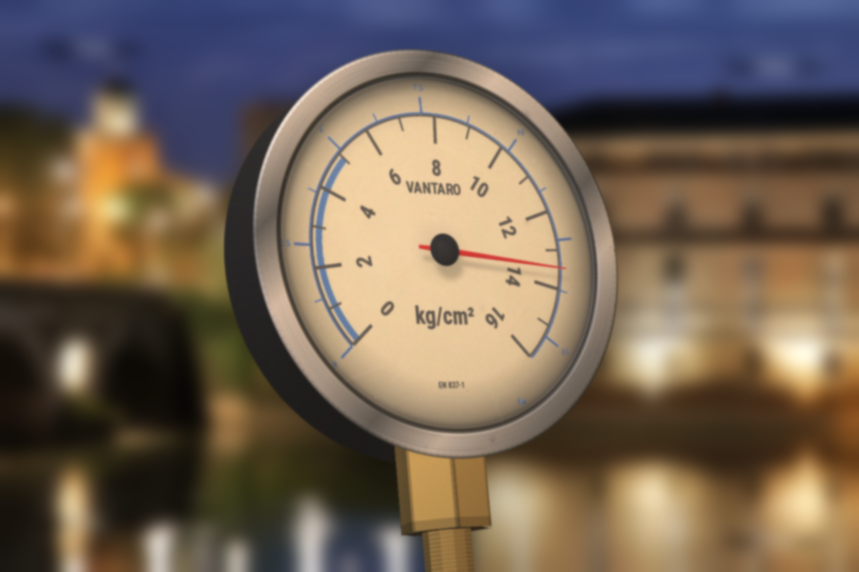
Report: 13.5 kg/cm²
